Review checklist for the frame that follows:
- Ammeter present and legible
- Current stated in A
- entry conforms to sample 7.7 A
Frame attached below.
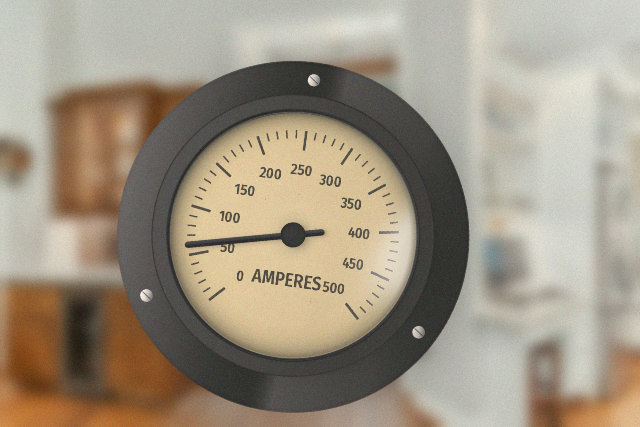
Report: 60 A
